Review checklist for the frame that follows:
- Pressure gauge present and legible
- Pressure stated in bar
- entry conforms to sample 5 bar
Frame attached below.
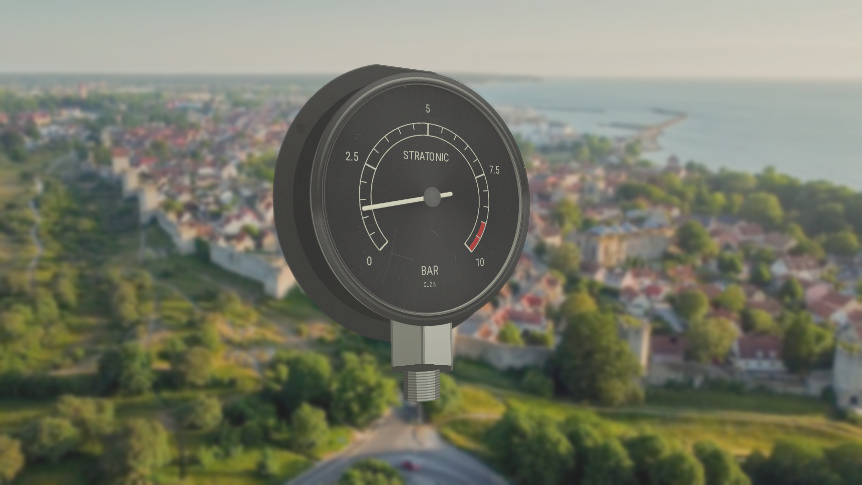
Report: 1.25 bar
